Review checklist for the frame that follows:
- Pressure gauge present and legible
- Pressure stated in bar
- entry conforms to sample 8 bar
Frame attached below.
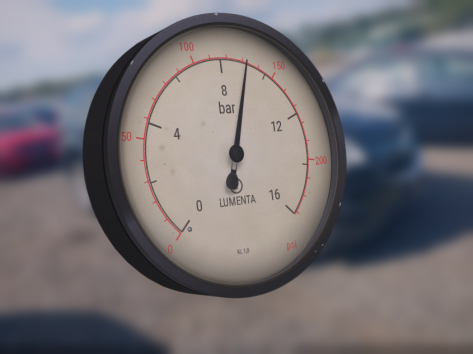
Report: 9 bar
